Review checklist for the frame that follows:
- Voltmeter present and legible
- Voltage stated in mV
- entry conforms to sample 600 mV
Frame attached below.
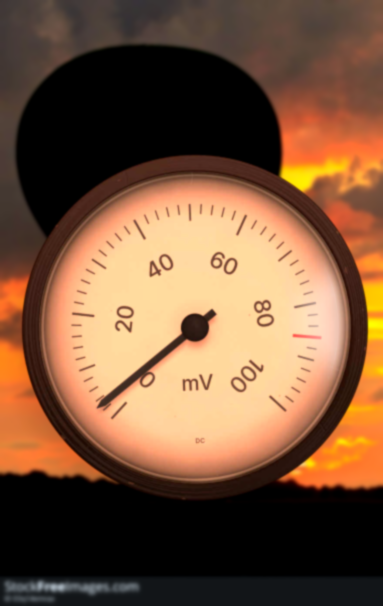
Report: 3 mV
